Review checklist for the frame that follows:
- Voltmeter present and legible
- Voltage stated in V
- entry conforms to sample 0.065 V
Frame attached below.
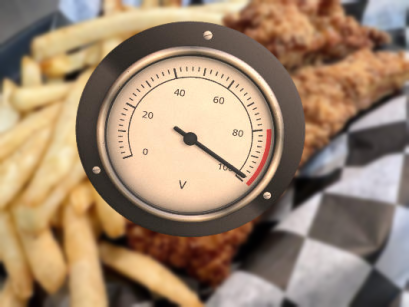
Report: 98 V
